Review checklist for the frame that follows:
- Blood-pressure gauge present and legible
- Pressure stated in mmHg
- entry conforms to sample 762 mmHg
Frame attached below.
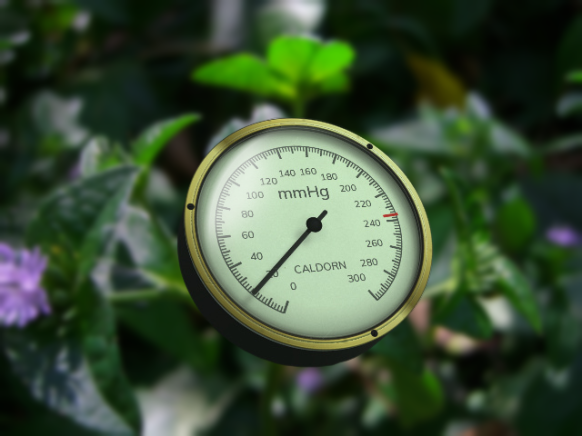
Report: 20 mmHg
